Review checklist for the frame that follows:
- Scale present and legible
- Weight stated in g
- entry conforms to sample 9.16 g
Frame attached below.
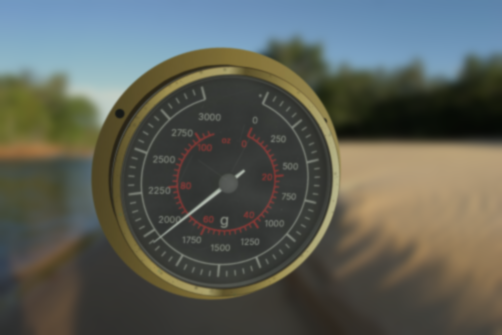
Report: 1950 g
